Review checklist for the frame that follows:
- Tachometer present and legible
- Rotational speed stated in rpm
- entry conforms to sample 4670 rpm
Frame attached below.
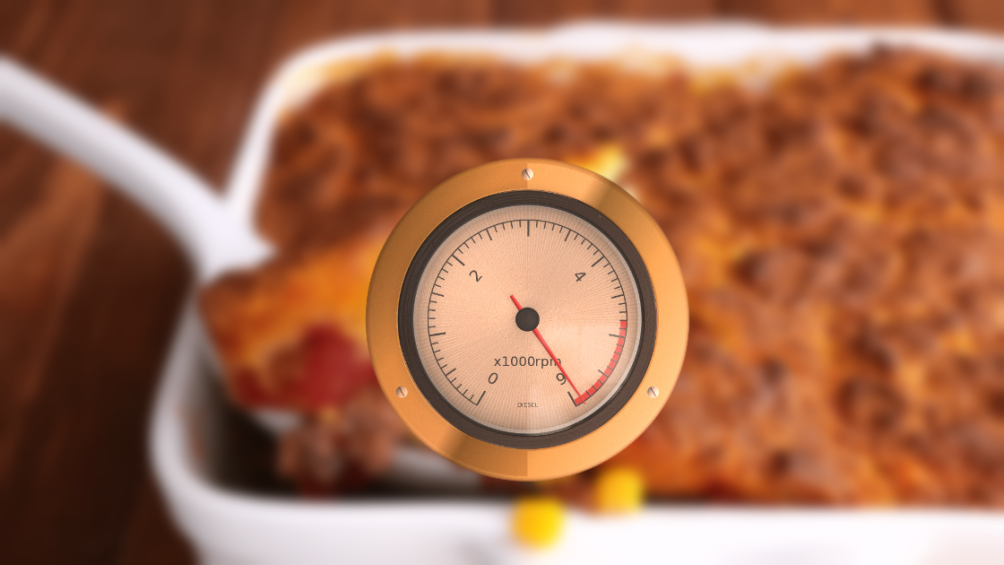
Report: 5900 rpm
